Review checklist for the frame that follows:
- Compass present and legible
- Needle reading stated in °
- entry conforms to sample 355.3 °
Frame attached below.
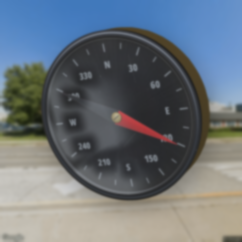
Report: 120 °
